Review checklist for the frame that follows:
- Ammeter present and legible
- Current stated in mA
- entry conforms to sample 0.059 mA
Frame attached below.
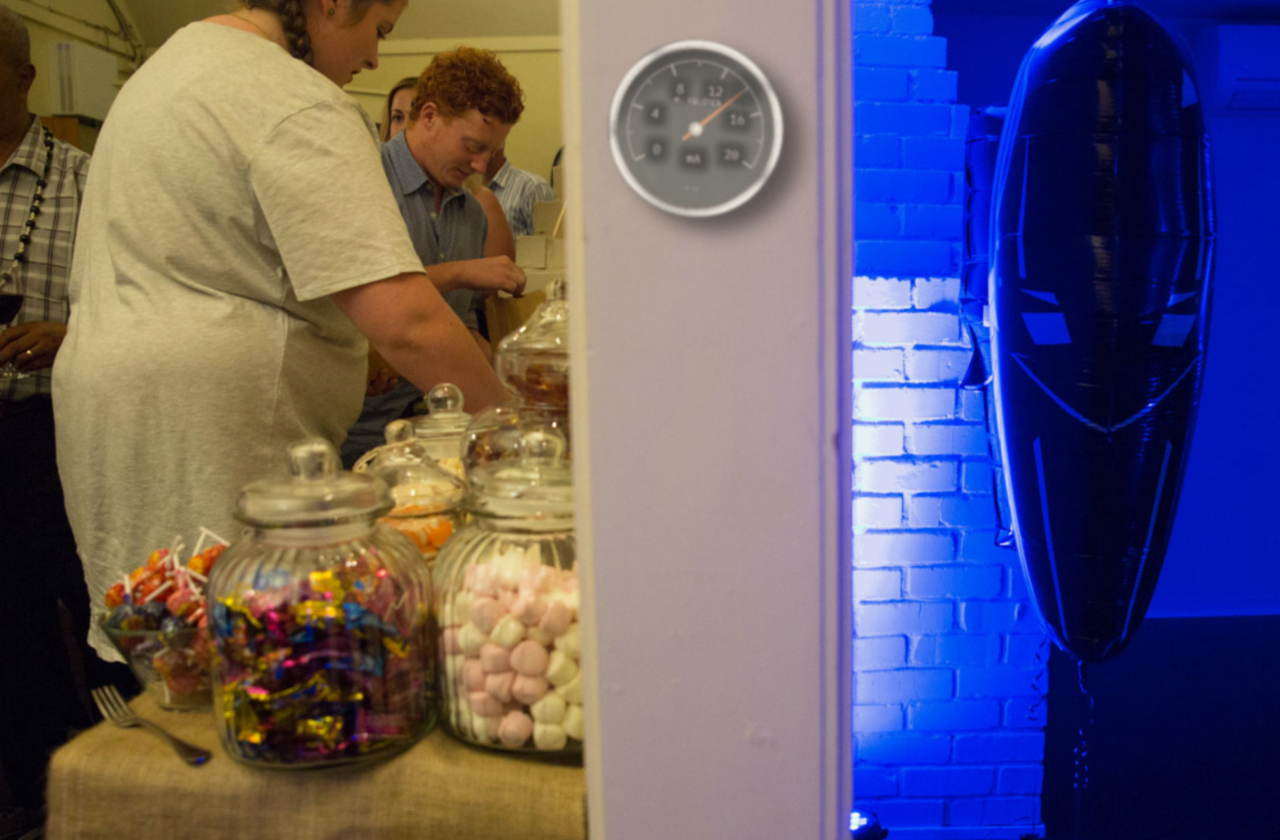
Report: 14 mA
